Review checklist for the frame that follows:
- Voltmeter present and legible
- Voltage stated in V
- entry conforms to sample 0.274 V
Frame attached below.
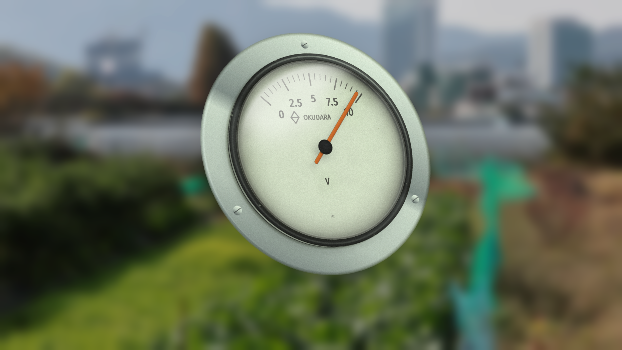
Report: 9.5 V
